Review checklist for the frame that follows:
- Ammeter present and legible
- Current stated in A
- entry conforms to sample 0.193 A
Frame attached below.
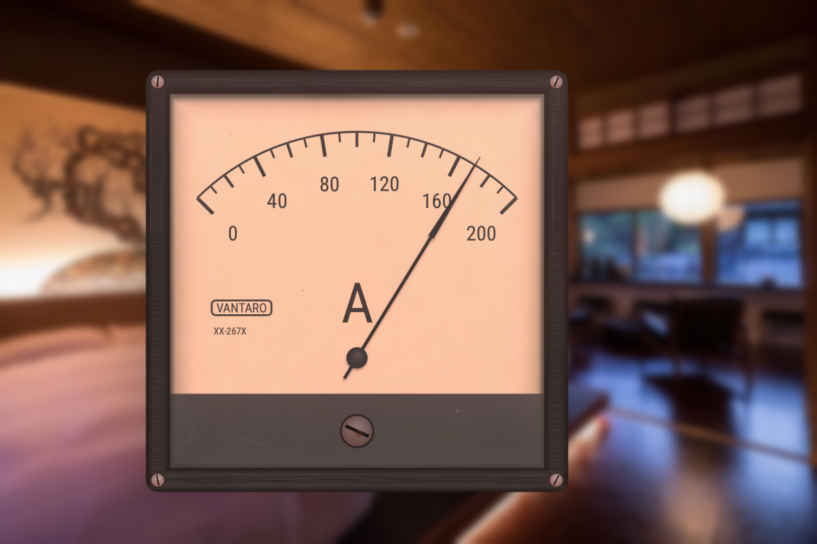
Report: 170 A
